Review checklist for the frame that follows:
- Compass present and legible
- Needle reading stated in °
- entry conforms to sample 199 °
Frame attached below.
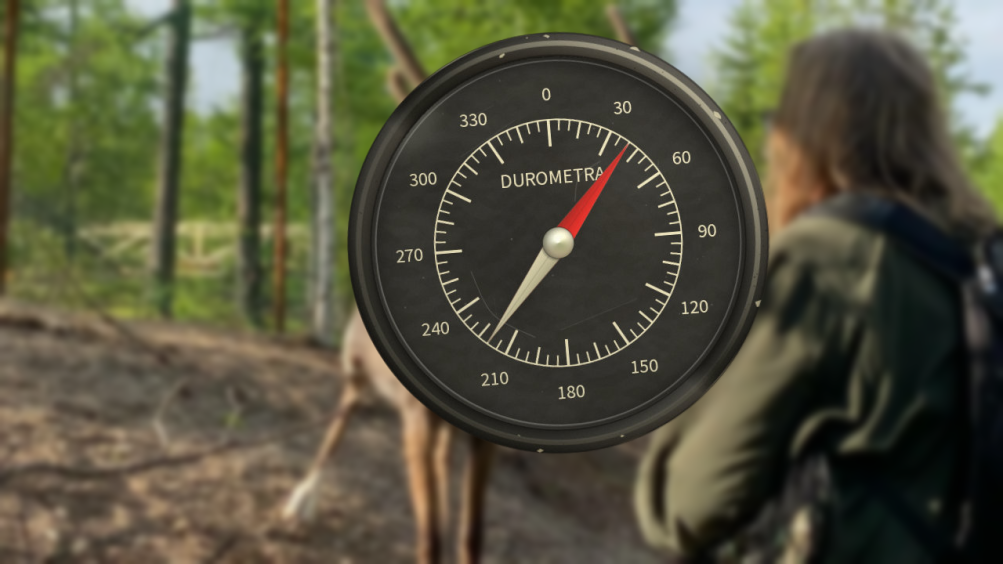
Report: 40 °
